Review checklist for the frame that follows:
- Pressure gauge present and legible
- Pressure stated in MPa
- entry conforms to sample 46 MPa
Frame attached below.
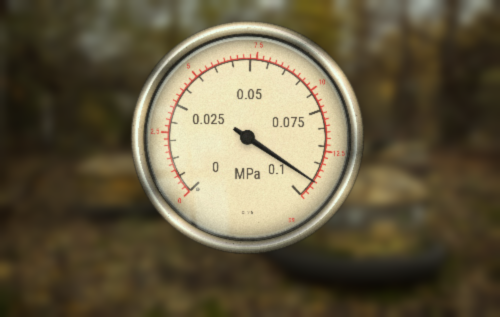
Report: 0.095 MPa
